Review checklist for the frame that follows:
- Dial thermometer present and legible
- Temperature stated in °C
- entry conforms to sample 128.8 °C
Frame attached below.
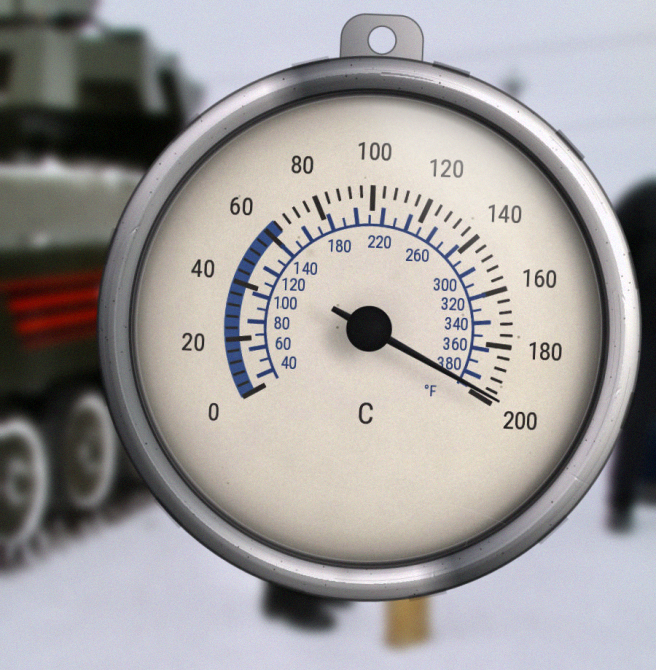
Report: 198 °C
